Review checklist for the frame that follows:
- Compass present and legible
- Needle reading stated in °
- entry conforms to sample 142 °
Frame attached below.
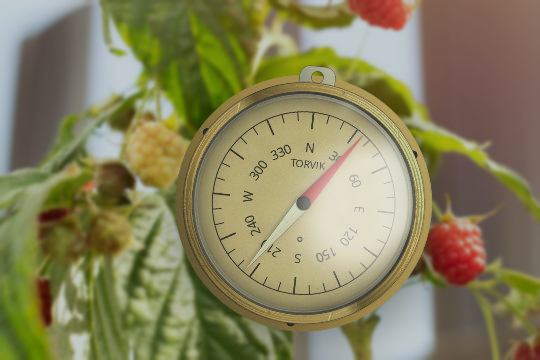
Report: 35 °
